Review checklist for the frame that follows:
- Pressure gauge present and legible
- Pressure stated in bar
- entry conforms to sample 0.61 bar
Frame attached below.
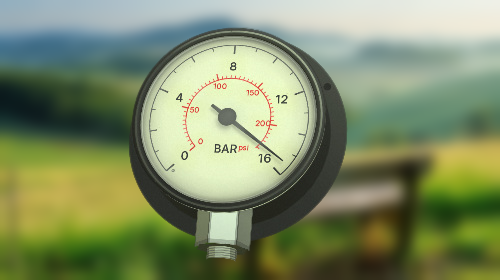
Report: 15.5 bar
